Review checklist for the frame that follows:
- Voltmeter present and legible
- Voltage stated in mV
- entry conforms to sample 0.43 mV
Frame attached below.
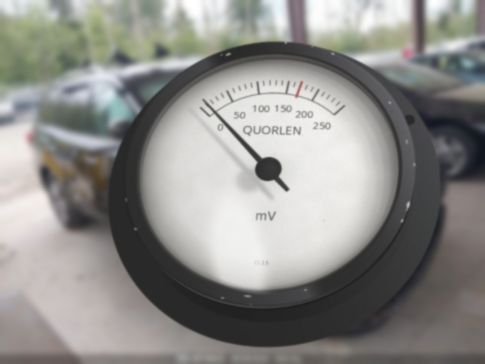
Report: 10 mV
